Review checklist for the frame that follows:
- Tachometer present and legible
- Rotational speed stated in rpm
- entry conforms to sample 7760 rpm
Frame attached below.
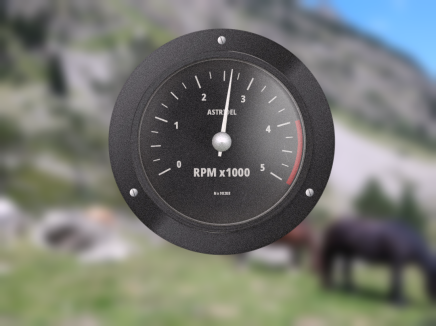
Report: 2625 rpm
